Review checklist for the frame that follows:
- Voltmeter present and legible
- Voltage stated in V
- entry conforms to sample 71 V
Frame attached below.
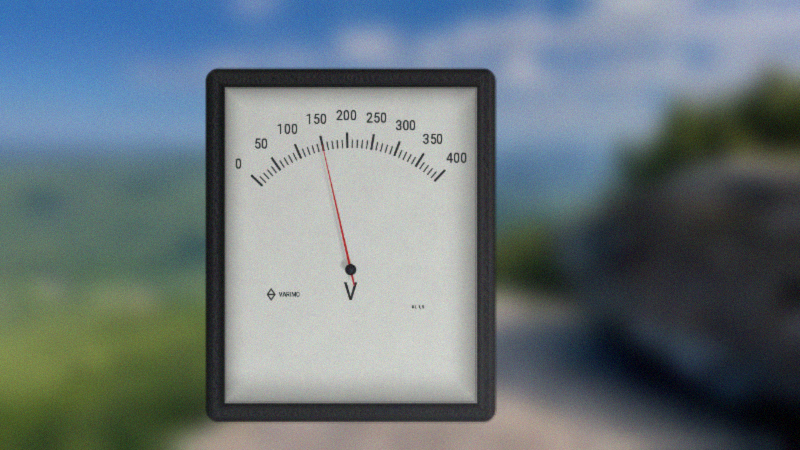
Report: 150 V
